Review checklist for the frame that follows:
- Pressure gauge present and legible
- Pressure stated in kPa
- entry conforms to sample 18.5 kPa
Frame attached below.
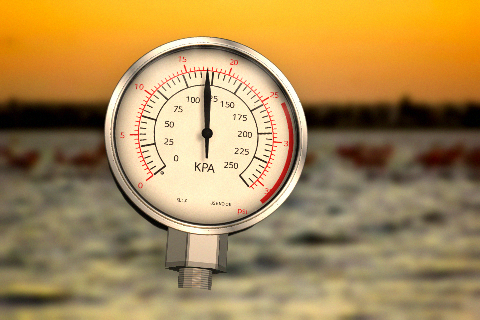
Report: 120 kPa
